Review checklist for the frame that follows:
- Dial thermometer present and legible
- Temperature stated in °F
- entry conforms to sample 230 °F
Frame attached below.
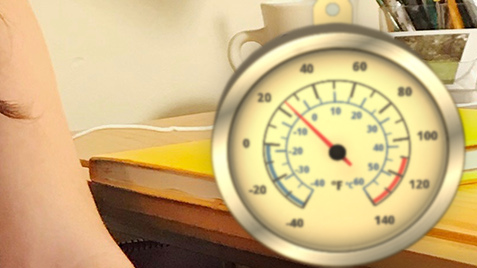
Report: 25 °F
